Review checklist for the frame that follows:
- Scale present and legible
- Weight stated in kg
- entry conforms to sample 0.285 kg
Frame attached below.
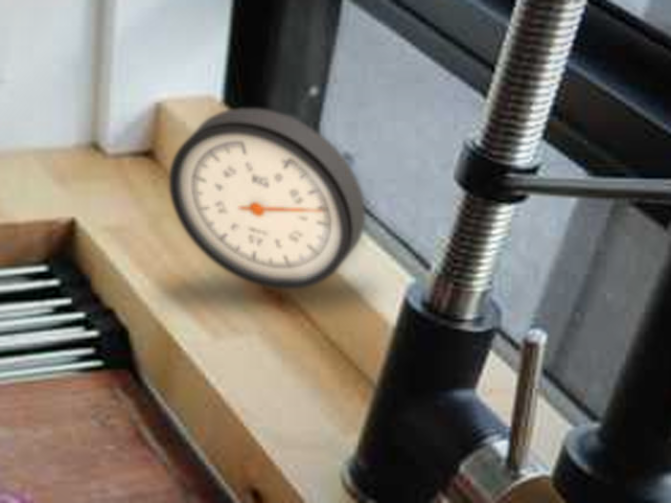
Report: 0.75 kg
